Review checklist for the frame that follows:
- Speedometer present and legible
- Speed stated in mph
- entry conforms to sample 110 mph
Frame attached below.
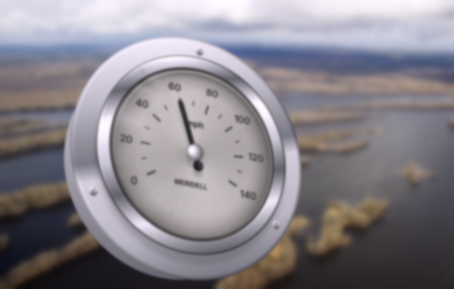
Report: 60 mph
